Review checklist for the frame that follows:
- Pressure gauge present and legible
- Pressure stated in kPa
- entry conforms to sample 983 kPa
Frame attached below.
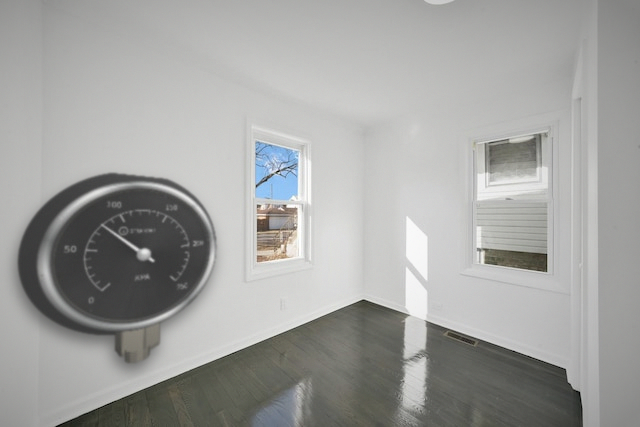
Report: 80 kPa
